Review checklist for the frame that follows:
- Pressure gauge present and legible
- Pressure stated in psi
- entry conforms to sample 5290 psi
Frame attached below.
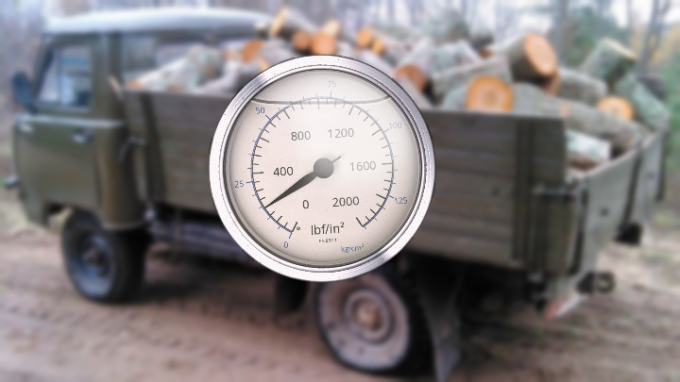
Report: 200 psi
